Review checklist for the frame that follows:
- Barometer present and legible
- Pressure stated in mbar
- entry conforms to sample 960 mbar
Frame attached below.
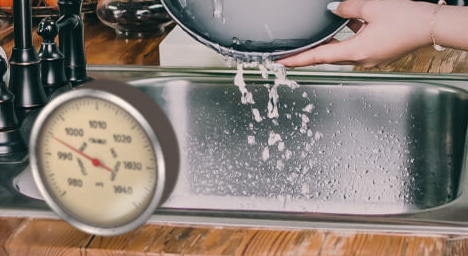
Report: 995 mbar
